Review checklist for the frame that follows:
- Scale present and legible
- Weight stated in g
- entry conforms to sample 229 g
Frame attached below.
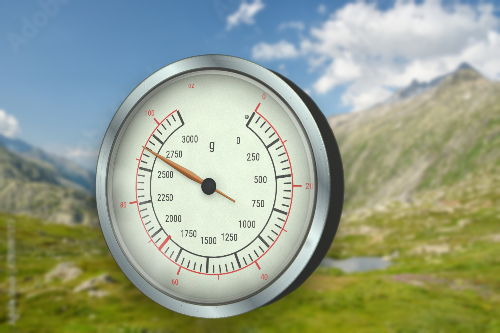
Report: 2650 g
